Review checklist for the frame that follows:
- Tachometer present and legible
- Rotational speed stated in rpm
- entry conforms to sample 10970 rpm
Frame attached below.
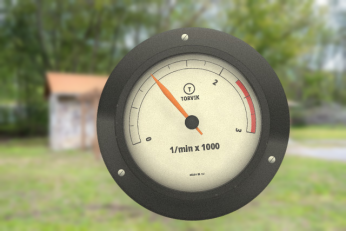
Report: 1000 rpm
